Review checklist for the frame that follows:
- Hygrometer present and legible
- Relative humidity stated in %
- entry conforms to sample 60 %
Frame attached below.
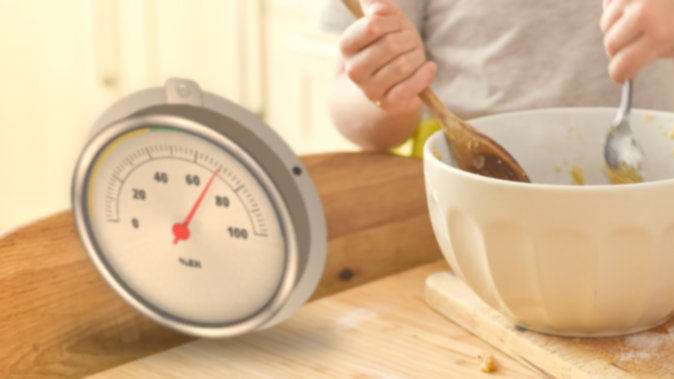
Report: 70 %
